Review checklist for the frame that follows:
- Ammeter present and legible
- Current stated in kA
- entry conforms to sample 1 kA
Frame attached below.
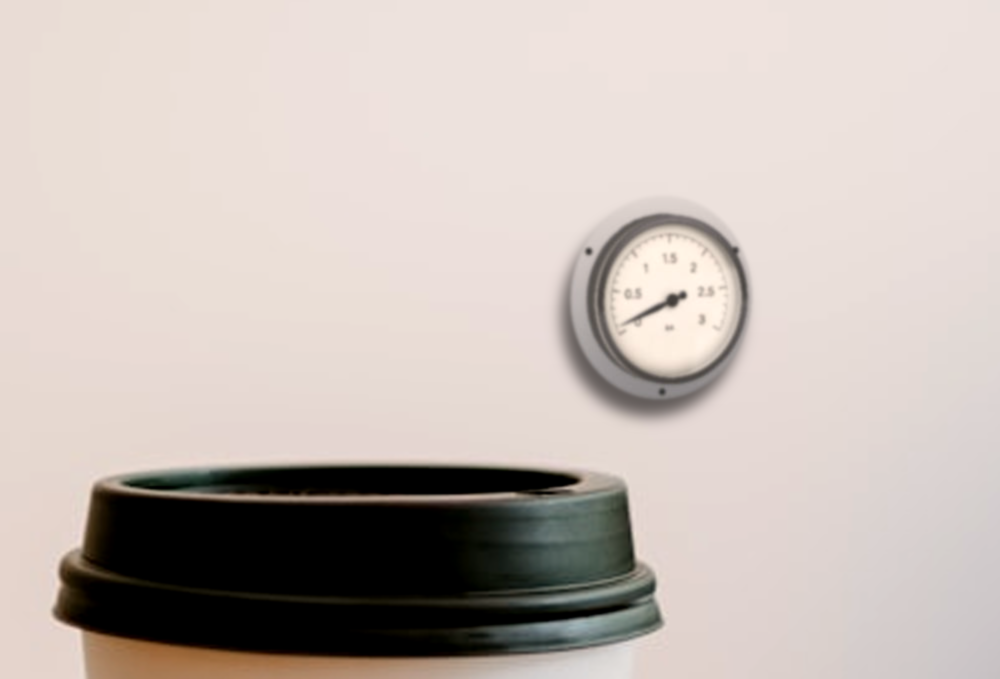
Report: 0.1 kA
